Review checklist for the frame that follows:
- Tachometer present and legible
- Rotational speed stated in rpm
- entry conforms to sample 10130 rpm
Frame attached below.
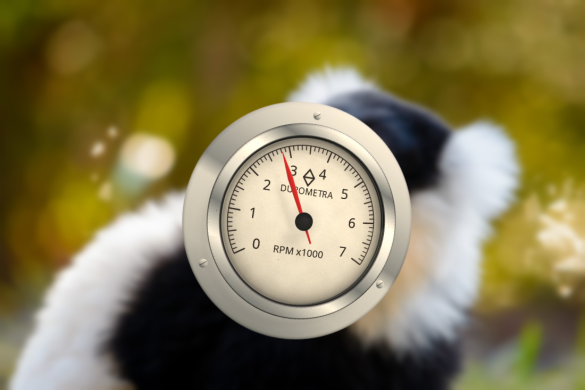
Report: 2800 rpm
